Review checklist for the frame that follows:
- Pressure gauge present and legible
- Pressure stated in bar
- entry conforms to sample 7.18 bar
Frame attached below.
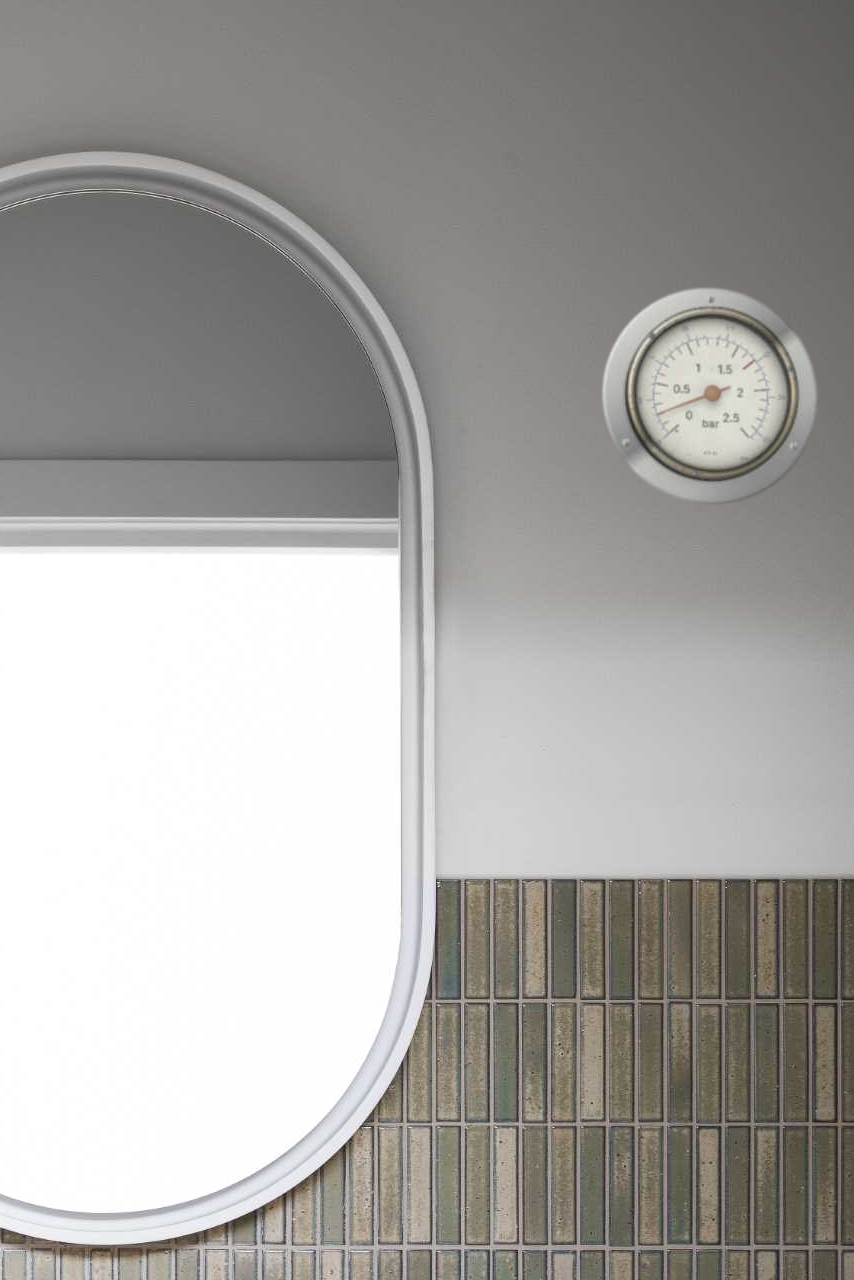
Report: 0.2 bar
